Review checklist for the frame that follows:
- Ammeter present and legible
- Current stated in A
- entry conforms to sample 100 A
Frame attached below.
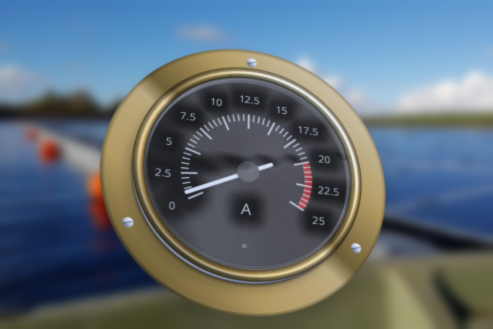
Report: 0.5 A
